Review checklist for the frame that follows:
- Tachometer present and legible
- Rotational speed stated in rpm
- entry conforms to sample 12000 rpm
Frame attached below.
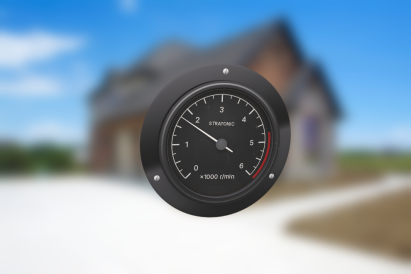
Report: 1750 rpm
